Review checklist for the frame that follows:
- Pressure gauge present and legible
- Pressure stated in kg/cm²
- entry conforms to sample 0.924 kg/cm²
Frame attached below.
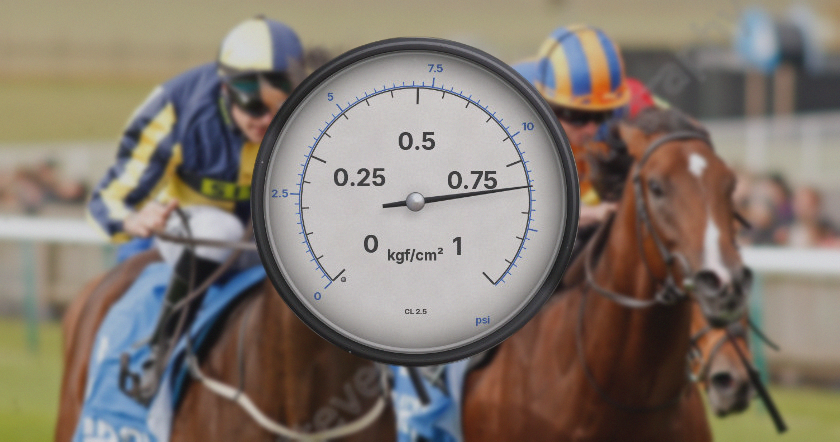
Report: 0.8 kg/cm²
